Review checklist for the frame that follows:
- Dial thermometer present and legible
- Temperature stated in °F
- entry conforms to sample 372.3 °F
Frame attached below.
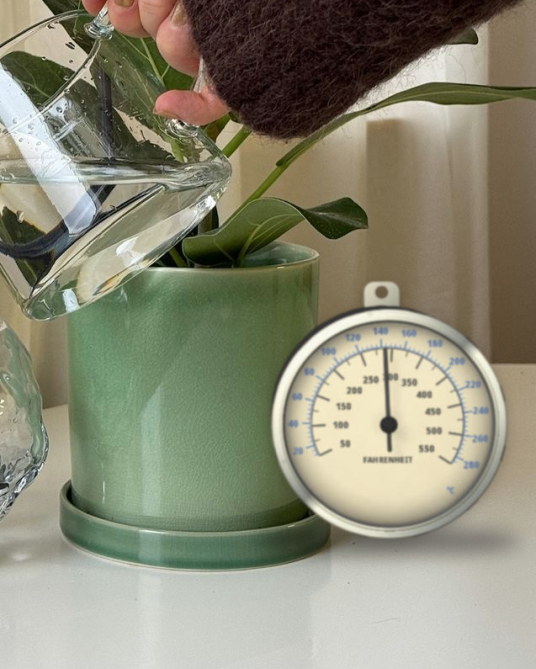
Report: 287.5 °F
